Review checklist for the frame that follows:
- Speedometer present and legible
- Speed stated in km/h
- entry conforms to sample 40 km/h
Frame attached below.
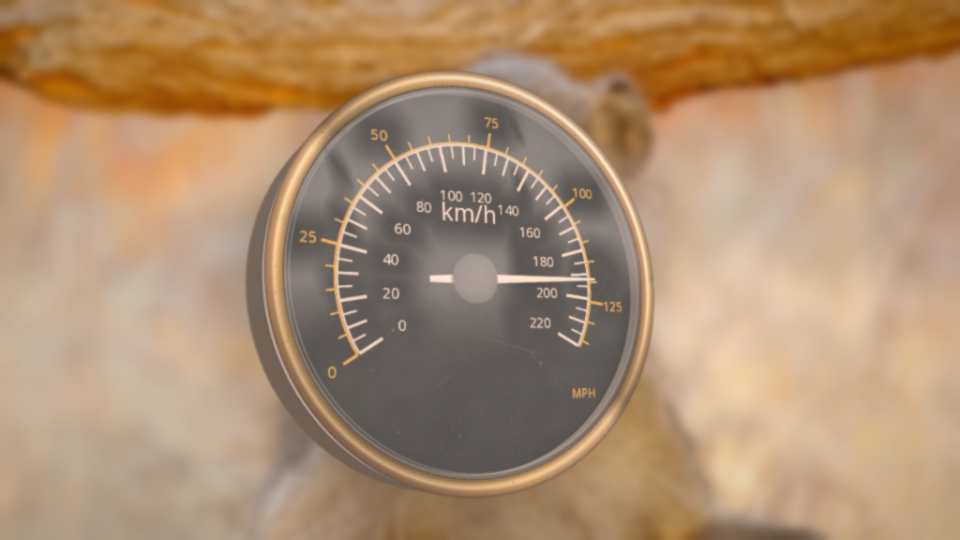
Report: 192.5 km/h
